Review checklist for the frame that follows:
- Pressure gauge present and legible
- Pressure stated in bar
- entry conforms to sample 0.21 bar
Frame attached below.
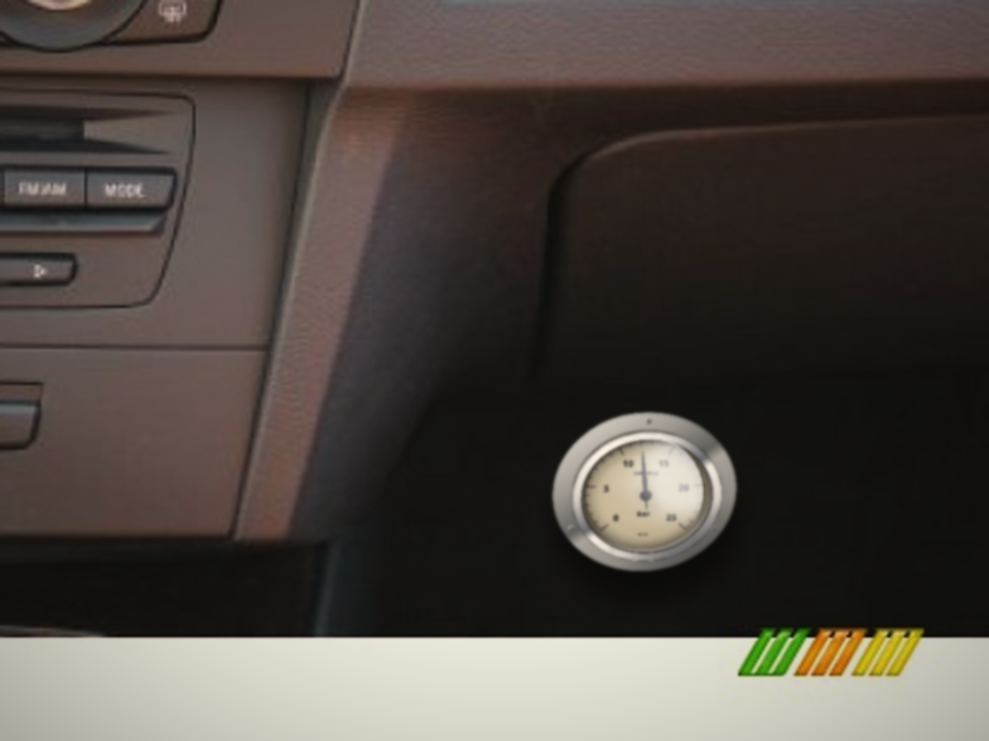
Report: 12 bar
